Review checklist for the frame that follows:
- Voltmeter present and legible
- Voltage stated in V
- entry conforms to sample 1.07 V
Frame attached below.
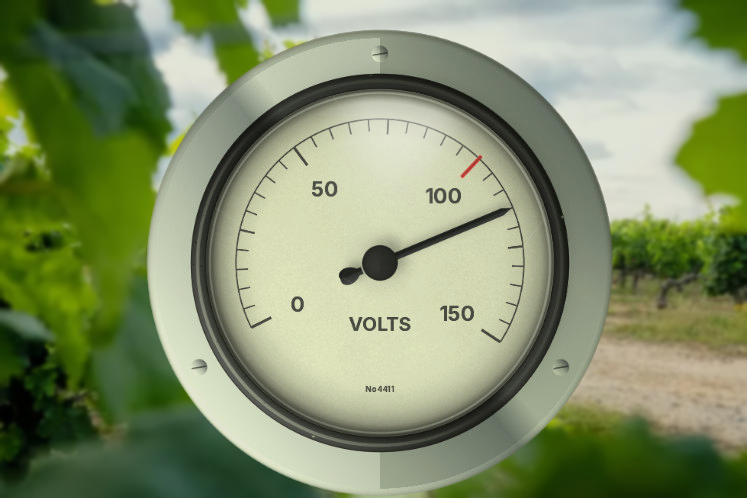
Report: 115 V
